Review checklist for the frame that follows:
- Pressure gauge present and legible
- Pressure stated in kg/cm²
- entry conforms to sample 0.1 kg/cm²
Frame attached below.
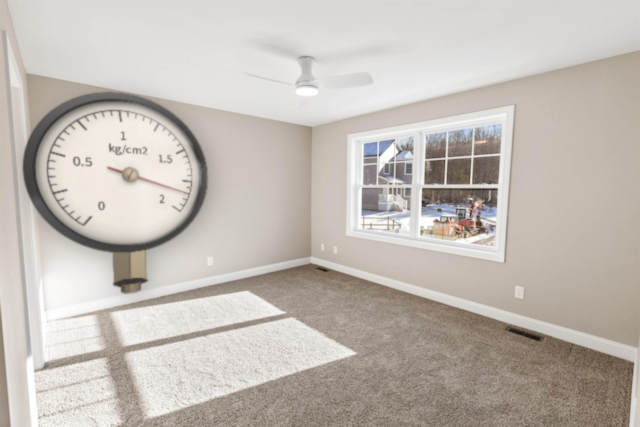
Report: 1.85 kg/cm²
